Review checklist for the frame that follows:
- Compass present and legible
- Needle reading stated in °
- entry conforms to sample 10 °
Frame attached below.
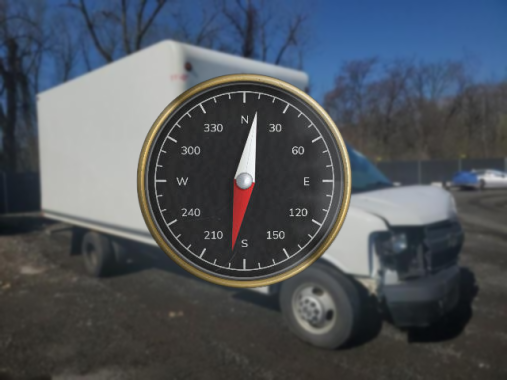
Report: 190 °
